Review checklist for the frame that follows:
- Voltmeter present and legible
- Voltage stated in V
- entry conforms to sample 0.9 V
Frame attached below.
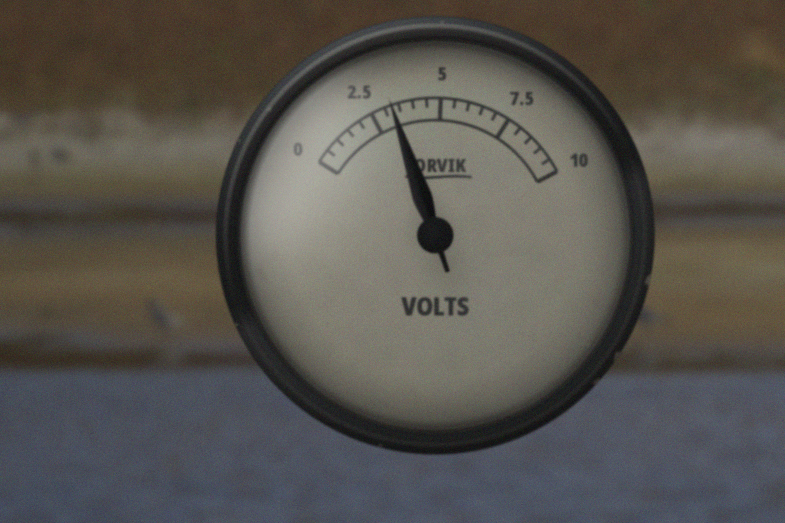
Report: 3.25 V
